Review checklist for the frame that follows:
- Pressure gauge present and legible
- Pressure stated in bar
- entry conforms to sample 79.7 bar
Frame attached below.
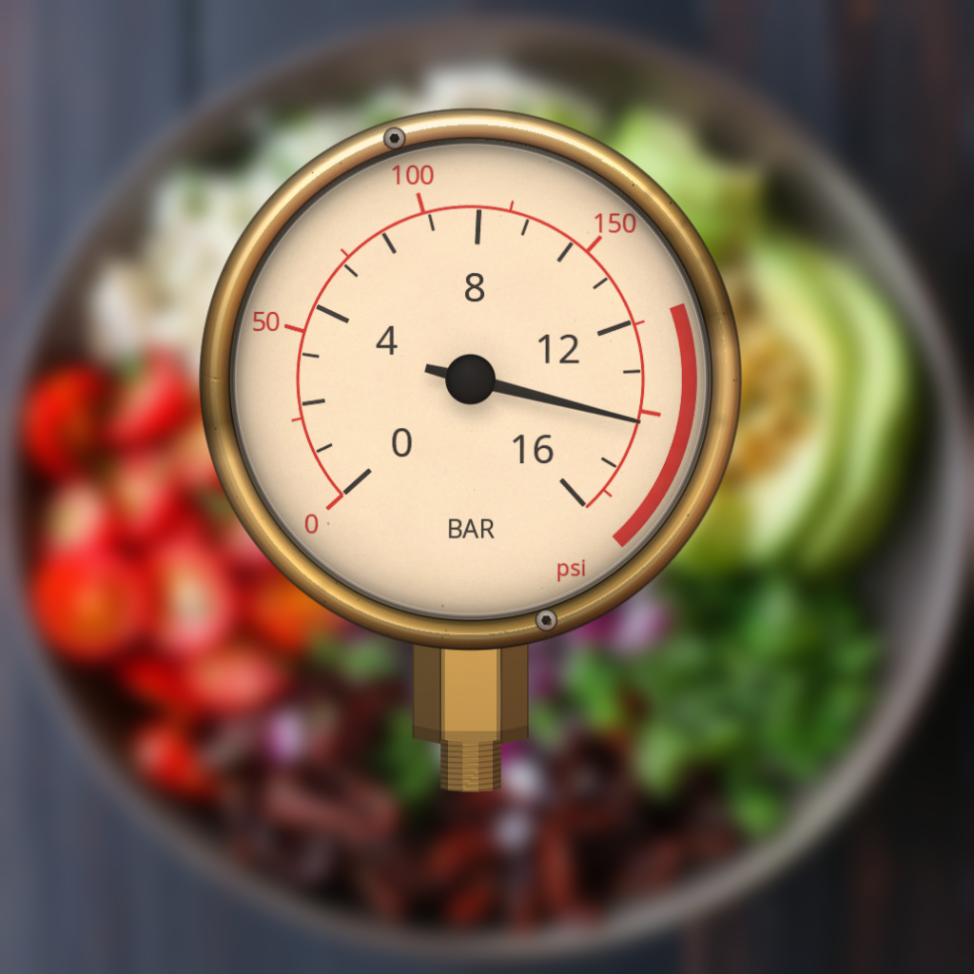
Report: 14 bar
